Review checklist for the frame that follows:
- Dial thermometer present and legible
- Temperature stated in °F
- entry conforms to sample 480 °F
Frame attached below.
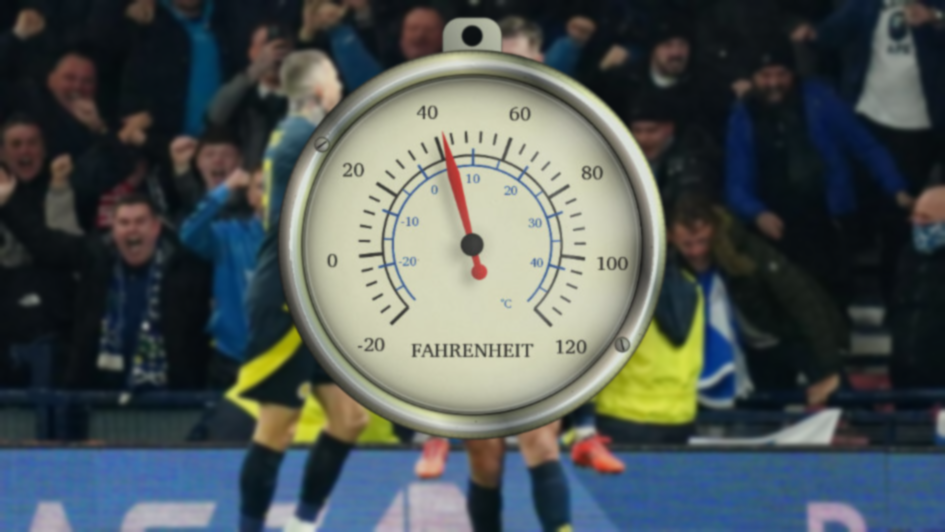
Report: 42 °F
